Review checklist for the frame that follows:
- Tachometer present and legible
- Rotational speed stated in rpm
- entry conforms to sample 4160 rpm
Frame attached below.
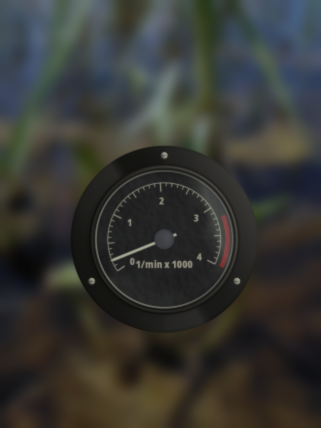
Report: 200 rpm
